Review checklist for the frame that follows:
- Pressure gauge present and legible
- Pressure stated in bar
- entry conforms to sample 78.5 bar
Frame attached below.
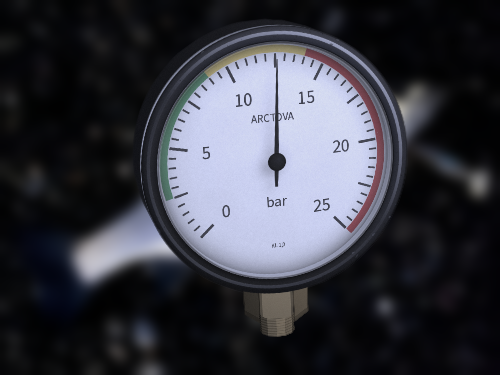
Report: 12.5 bar
